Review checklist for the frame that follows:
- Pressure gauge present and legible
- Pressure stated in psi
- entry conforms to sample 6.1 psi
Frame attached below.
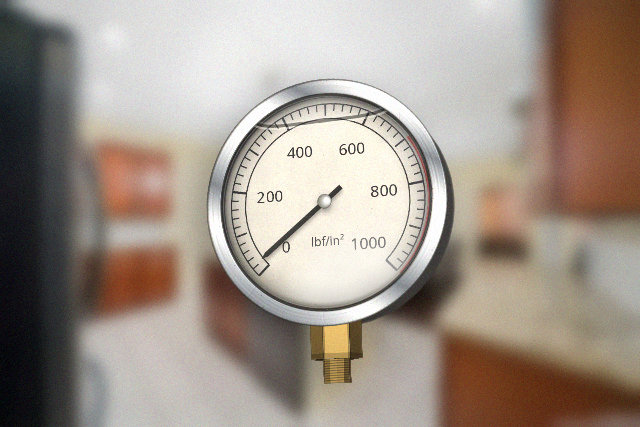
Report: 20 psi
